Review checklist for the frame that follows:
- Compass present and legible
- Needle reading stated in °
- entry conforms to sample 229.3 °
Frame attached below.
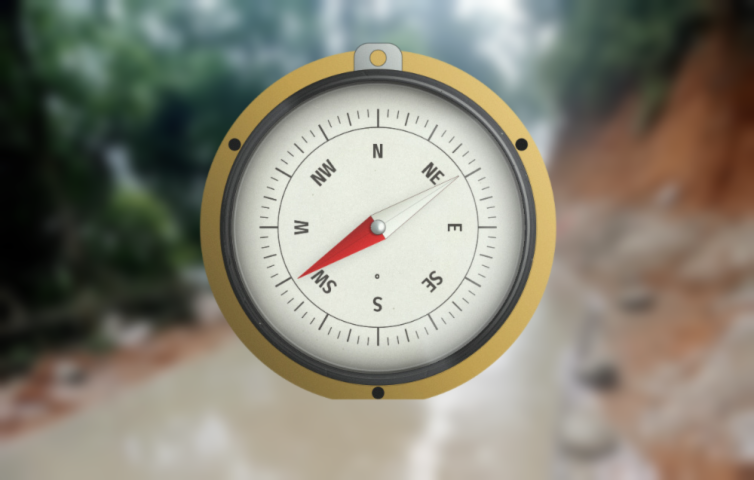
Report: 237.5 °
